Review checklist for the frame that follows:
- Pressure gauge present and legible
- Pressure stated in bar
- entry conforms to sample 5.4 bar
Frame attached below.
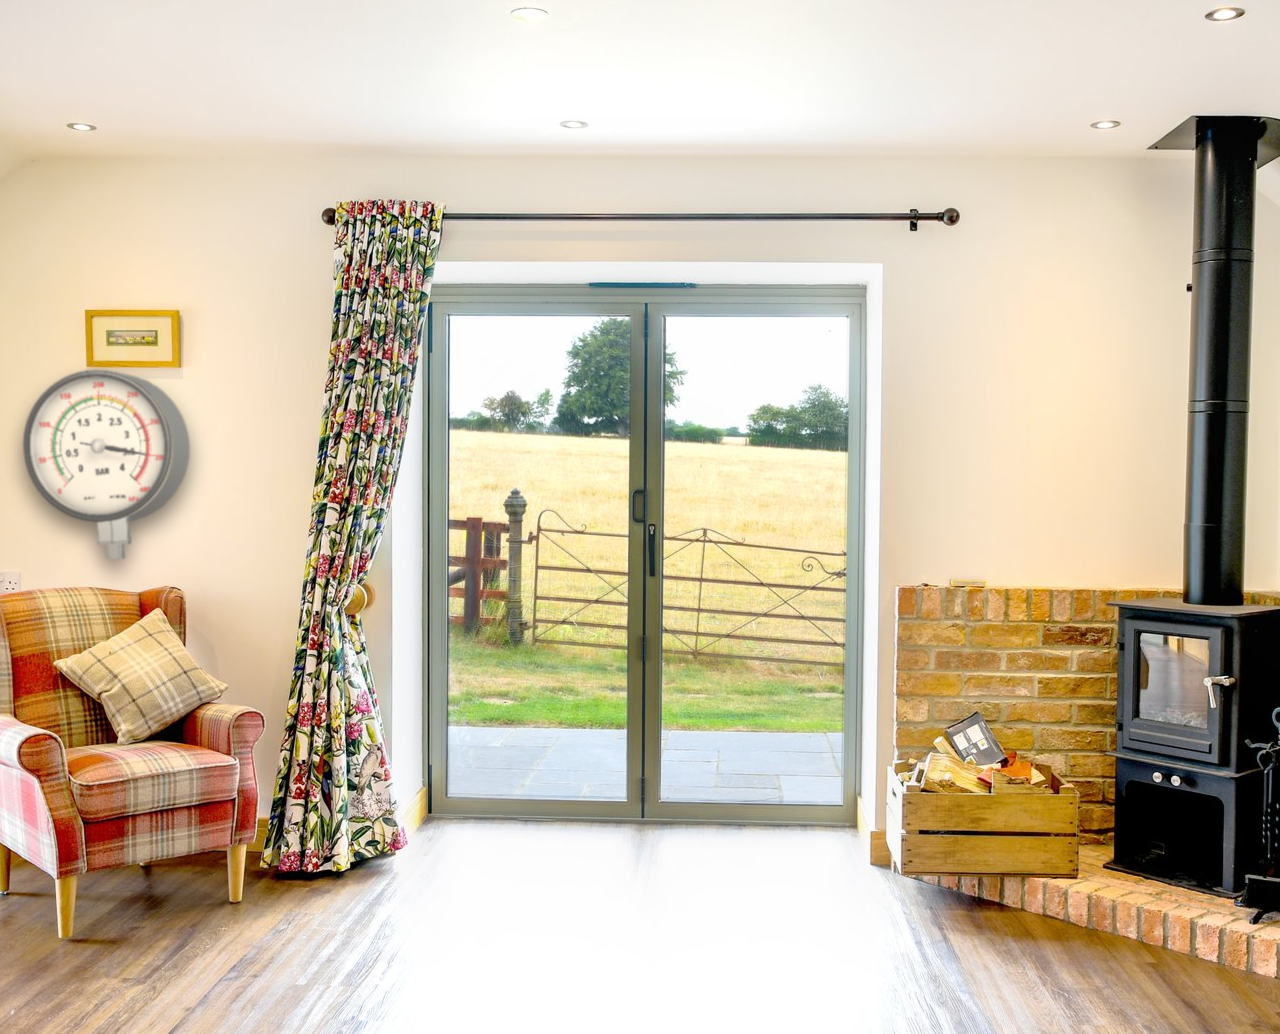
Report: 3.5 bar
